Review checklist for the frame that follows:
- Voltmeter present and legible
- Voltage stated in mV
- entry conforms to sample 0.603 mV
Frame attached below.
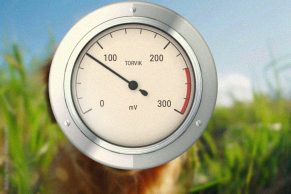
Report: 80 mV
